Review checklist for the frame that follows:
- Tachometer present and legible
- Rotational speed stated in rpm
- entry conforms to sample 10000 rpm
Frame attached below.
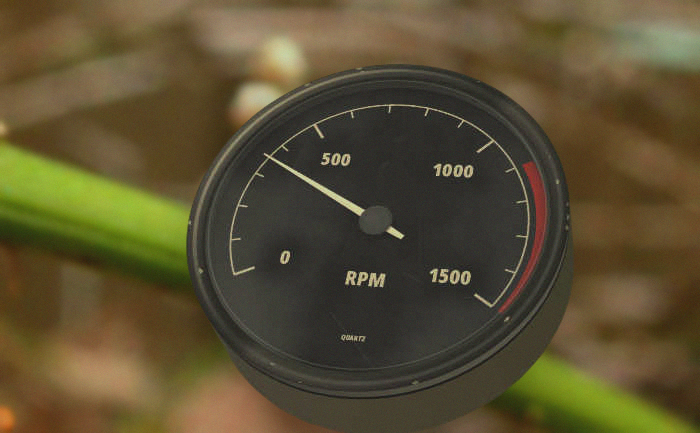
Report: 350 rpm
